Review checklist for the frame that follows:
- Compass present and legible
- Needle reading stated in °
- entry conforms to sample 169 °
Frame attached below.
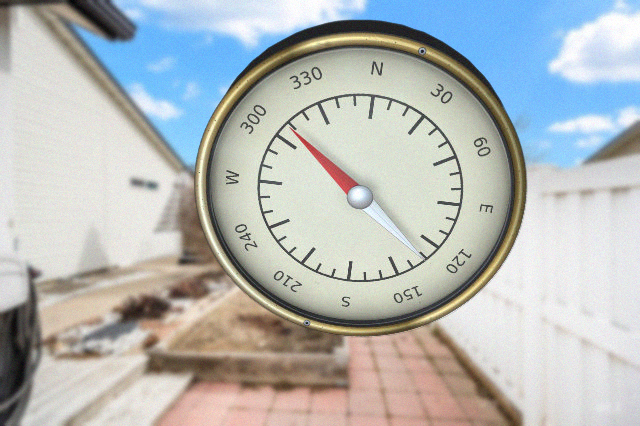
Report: 310 °
